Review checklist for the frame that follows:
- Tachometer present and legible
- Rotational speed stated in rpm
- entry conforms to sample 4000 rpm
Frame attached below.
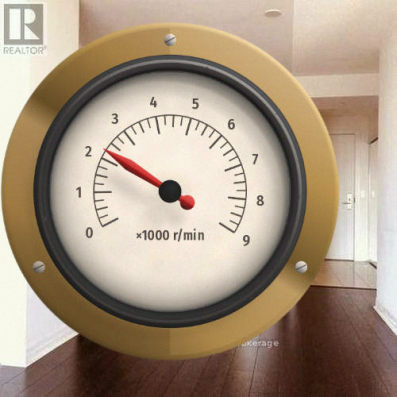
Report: 2250 rpm
